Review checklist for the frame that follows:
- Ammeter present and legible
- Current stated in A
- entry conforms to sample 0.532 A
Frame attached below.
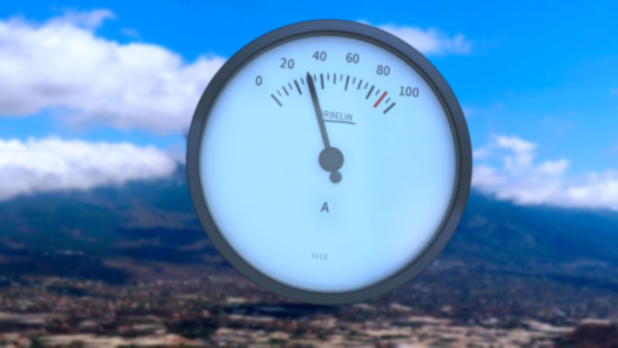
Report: 30 A
